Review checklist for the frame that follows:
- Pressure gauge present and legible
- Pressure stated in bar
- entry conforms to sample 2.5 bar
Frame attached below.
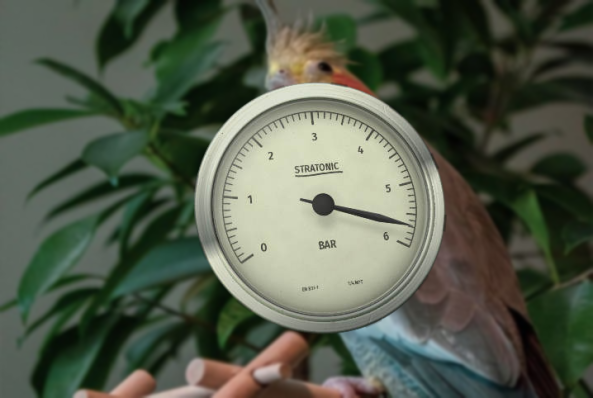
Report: 5.7 bar
